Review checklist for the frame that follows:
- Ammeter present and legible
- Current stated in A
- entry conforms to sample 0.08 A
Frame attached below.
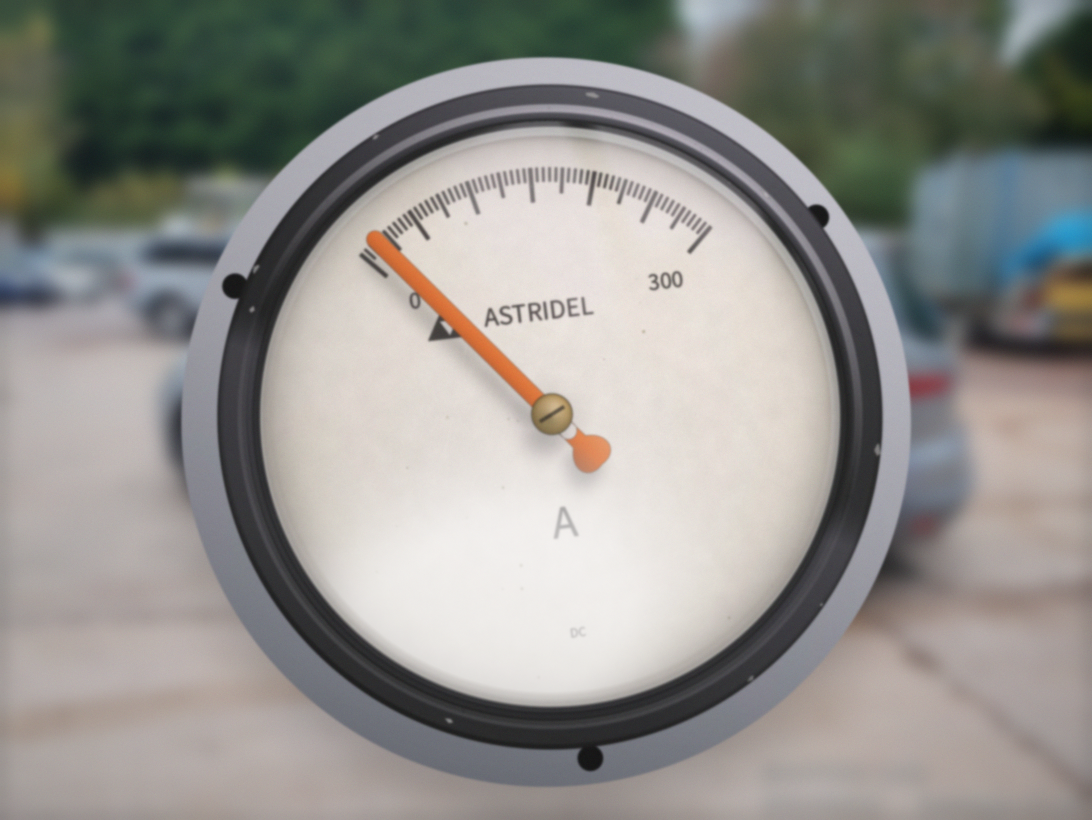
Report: 15 A
